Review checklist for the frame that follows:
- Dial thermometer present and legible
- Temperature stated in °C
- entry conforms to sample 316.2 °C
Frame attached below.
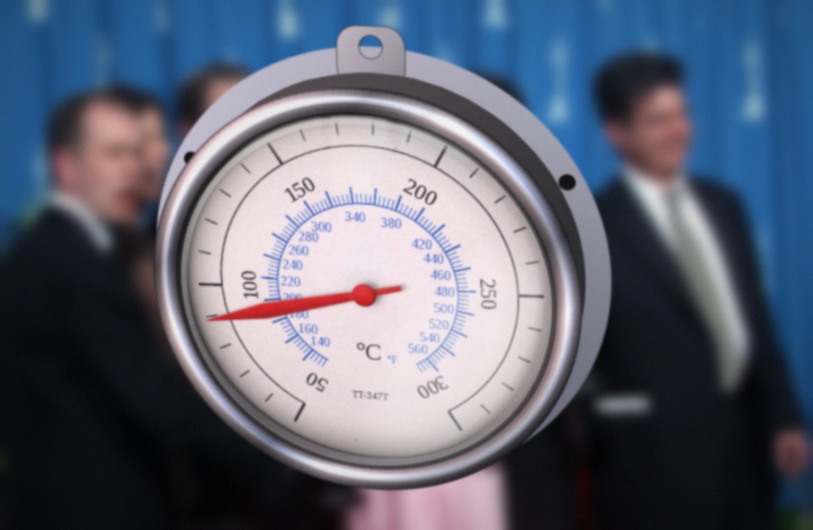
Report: 90 °C
